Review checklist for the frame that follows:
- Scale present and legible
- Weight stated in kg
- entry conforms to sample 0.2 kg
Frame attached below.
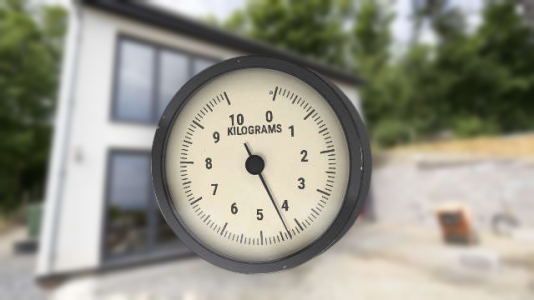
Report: 4.3 kg
